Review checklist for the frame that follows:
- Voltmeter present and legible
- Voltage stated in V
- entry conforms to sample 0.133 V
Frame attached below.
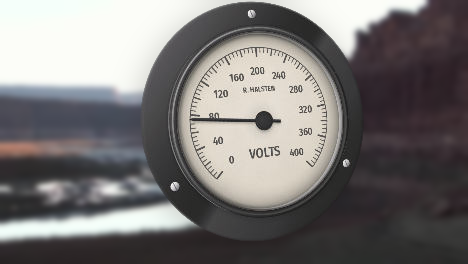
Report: 75 V
